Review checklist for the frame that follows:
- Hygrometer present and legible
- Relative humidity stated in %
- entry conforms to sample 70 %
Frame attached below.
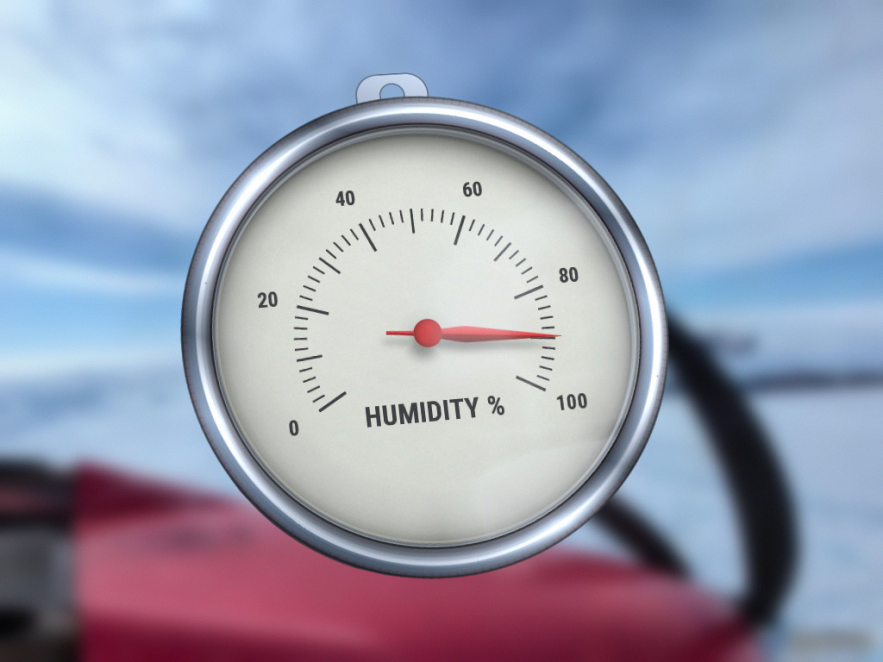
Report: 90 %
